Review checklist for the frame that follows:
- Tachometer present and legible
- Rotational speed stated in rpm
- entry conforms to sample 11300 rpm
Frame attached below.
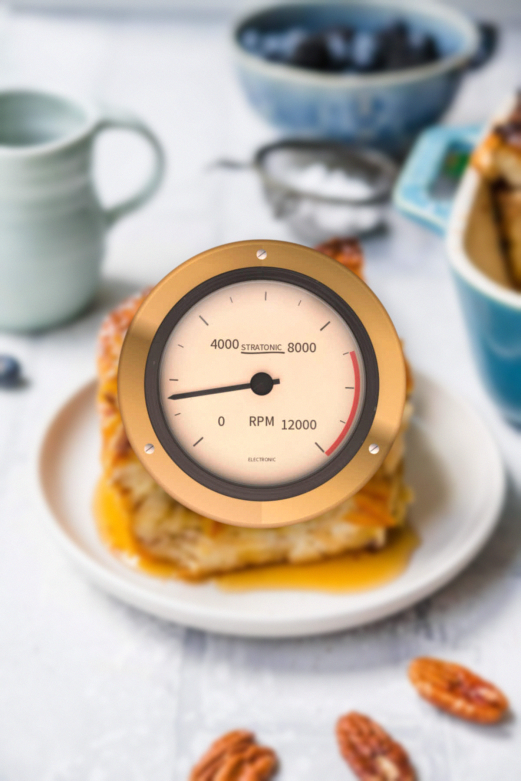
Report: 1500 rpm
